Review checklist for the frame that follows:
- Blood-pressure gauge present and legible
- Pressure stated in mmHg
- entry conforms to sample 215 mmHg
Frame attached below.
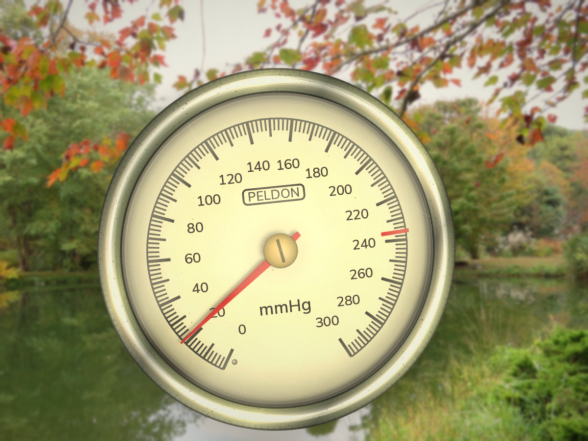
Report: 22 mmHg
